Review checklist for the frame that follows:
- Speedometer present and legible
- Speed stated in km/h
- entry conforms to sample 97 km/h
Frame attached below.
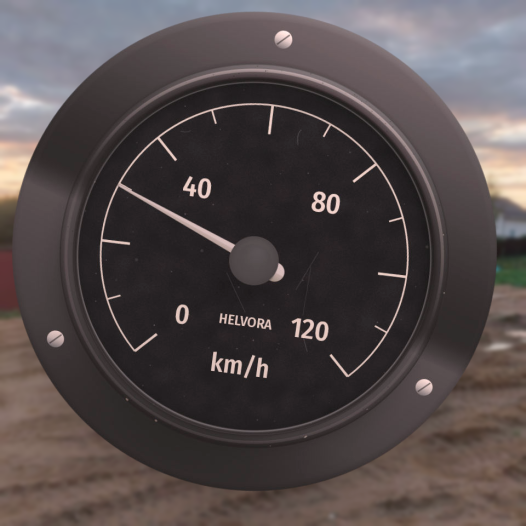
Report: 30 km/h
